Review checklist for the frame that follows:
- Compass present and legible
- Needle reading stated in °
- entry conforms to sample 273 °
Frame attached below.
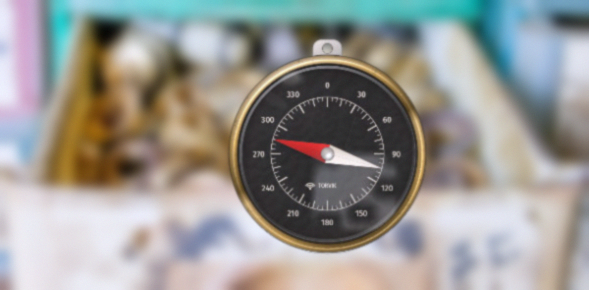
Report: 285 °
